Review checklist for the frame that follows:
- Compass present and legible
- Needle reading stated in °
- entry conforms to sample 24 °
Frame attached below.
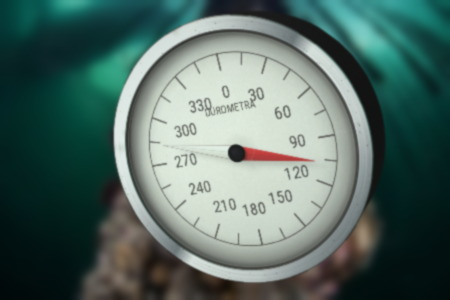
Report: 105 °
